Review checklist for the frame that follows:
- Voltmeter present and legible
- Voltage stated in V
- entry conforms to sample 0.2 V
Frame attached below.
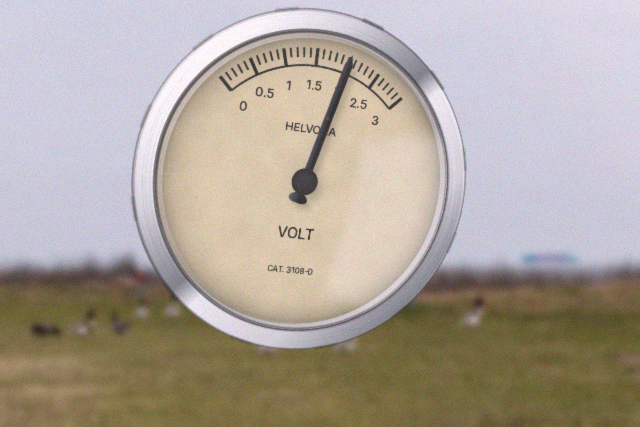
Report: 2 V
